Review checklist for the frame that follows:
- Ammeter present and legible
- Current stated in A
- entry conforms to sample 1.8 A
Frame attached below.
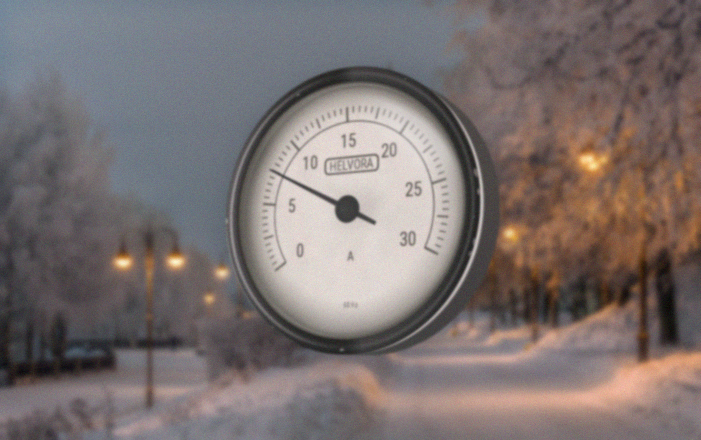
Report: 7.5 A
